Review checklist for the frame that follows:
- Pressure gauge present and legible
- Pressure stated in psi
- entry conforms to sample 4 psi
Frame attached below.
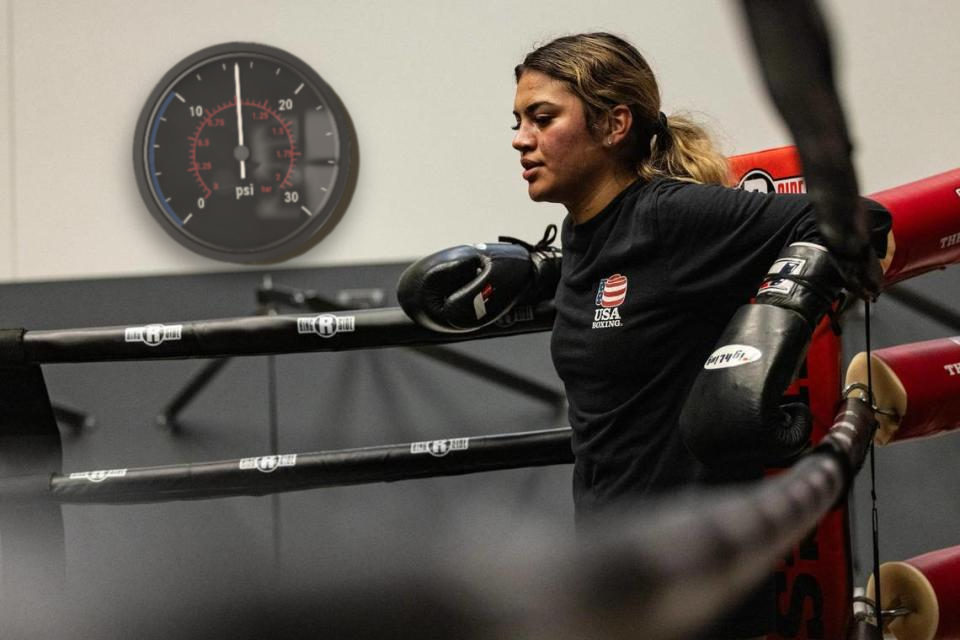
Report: 15 psi
